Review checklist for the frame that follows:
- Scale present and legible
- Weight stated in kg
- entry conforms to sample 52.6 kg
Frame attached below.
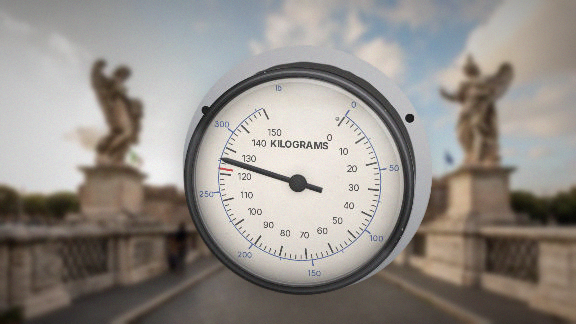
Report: 126 kg
